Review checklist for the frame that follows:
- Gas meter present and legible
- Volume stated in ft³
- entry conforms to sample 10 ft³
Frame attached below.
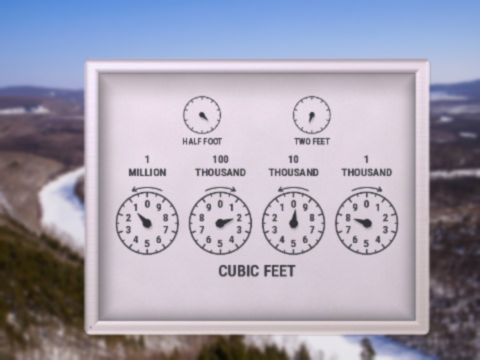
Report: 119800 ft³
